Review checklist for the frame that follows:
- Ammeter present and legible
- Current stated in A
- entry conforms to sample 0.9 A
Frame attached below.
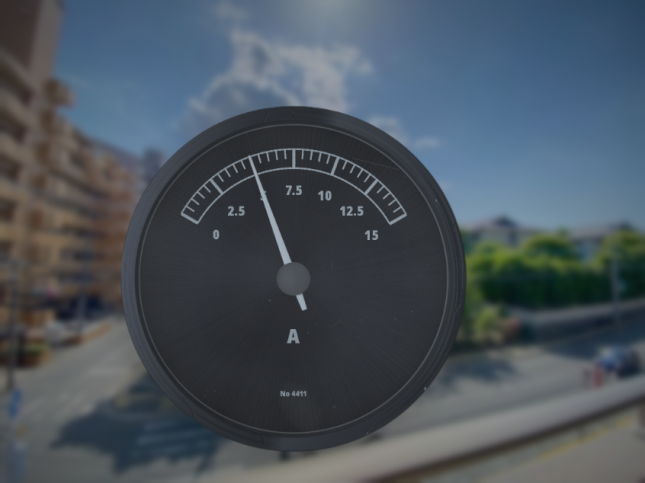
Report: 5 A
